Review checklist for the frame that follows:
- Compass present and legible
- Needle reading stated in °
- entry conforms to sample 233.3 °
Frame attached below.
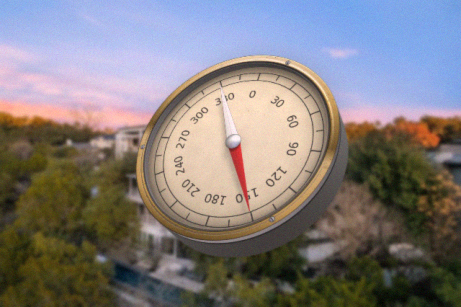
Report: 150 °
